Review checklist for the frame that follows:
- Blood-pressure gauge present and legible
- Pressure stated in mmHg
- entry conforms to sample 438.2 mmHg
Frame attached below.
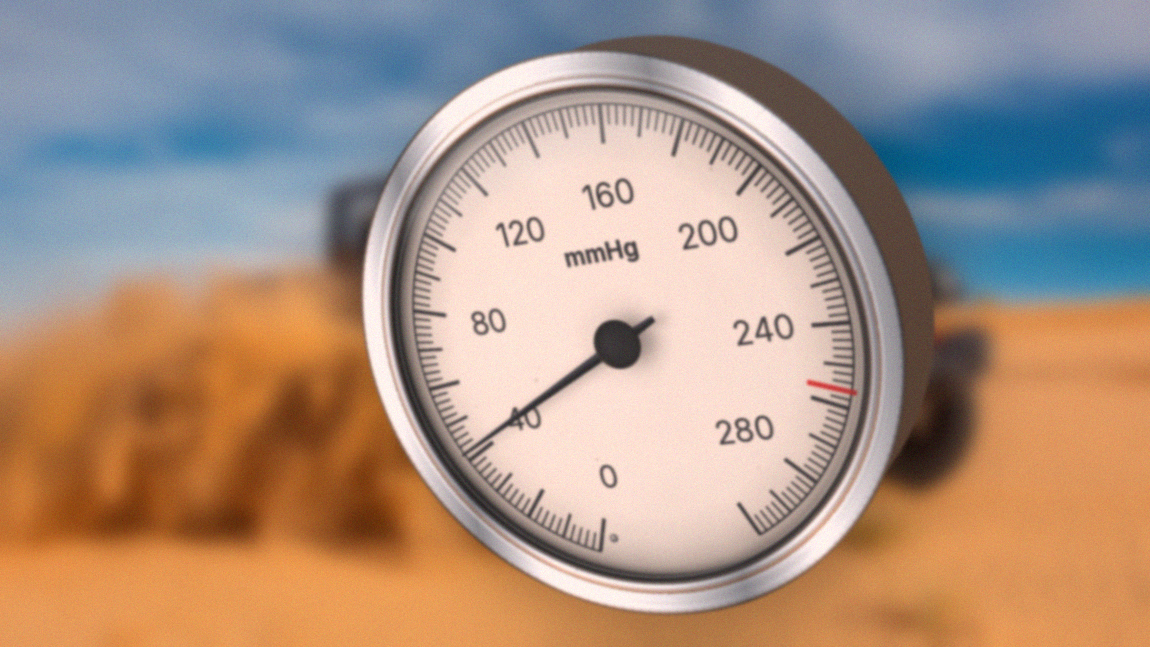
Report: 42 mmHg
